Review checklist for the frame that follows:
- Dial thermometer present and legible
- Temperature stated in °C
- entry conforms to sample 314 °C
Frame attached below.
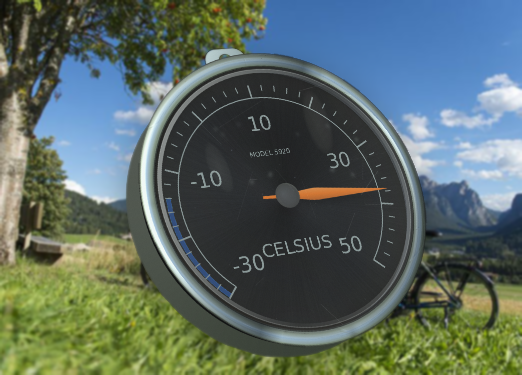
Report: 38 °C
